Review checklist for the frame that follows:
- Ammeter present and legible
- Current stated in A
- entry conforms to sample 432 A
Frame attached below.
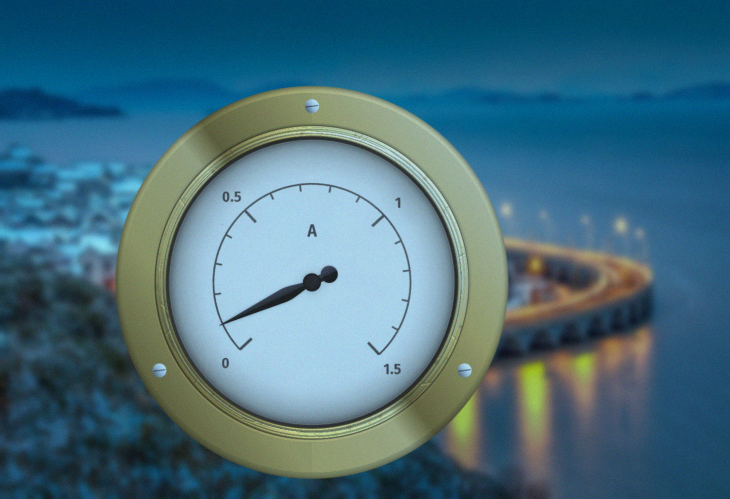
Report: 0.1 A
